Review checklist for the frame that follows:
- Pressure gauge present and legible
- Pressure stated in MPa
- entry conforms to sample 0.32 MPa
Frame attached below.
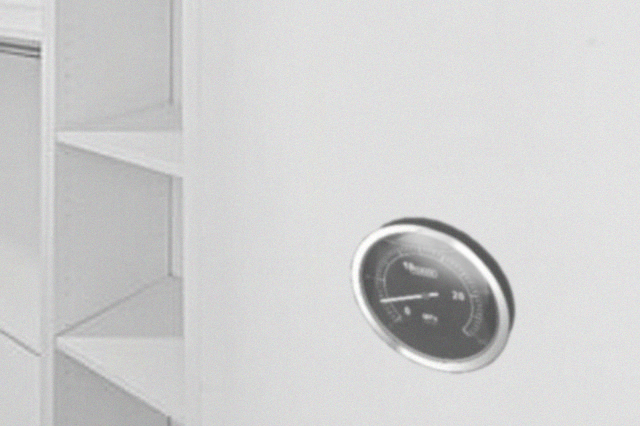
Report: 2.5 MPa
